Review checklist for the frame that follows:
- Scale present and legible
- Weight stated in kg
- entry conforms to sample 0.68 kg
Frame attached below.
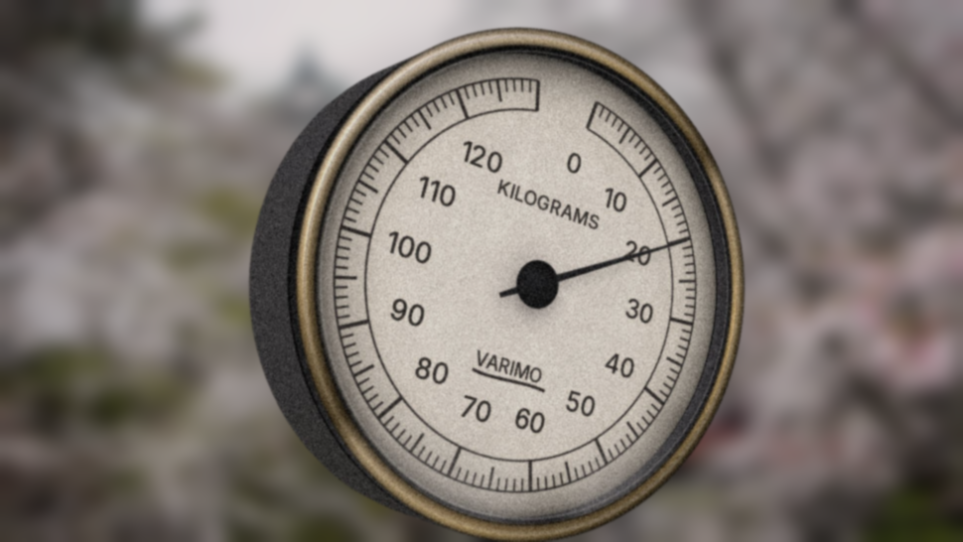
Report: 20 kg
